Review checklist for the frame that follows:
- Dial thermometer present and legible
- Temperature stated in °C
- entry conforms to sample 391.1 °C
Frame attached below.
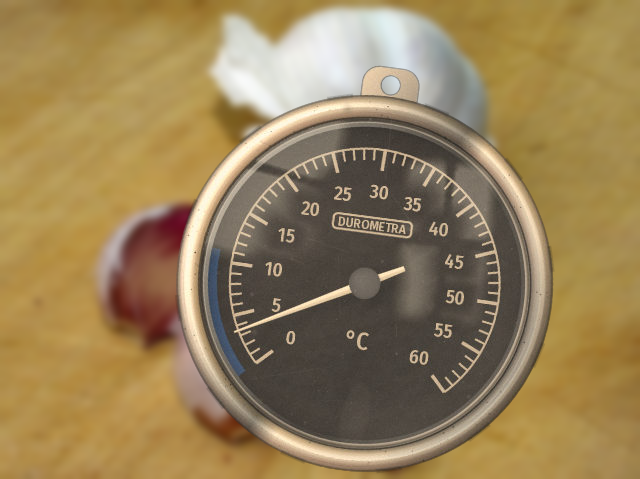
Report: 3.5 °C
